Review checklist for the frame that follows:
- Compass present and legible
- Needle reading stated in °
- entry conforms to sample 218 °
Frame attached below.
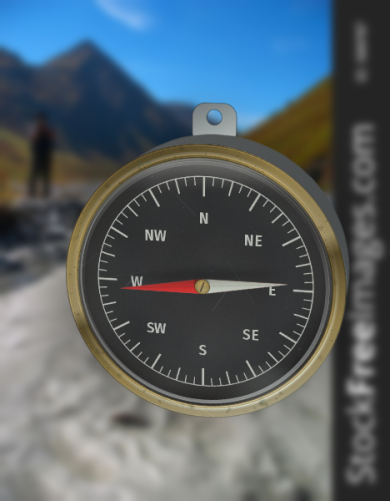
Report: 265 °
